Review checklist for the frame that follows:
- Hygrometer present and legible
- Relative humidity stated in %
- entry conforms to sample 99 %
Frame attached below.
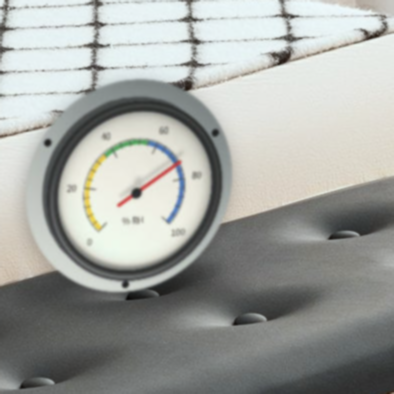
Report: 72 %
